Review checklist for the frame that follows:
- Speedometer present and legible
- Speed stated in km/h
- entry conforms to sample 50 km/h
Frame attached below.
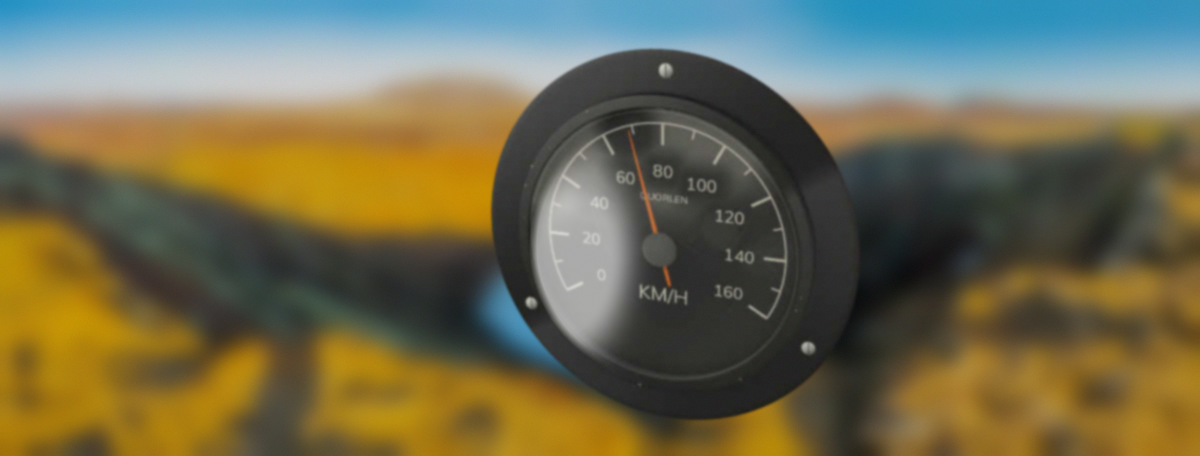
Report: 70 km/h
